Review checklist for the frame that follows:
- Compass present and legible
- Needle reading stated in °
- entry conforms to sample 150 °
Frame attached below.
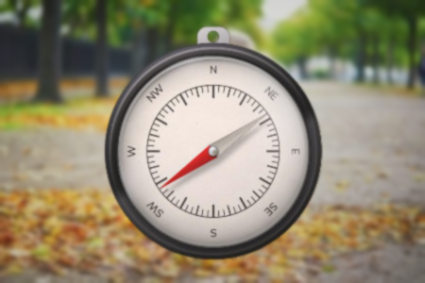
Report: 235 °
